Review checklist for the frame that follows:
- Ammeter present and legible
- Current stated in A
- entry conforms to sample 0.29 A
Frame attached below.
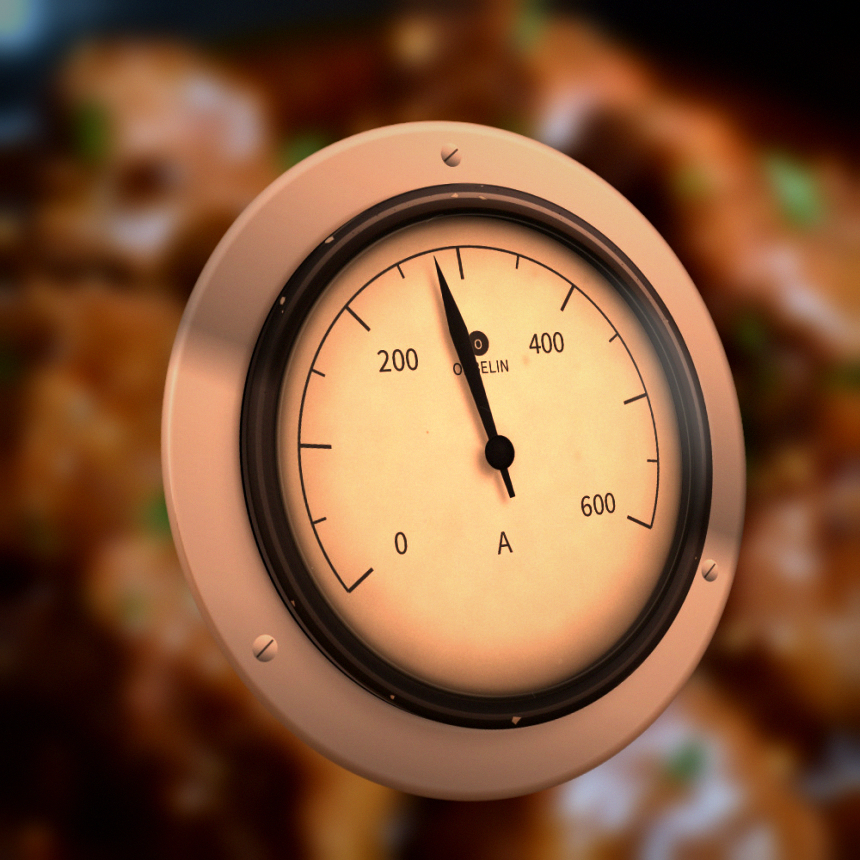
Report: 275 A
